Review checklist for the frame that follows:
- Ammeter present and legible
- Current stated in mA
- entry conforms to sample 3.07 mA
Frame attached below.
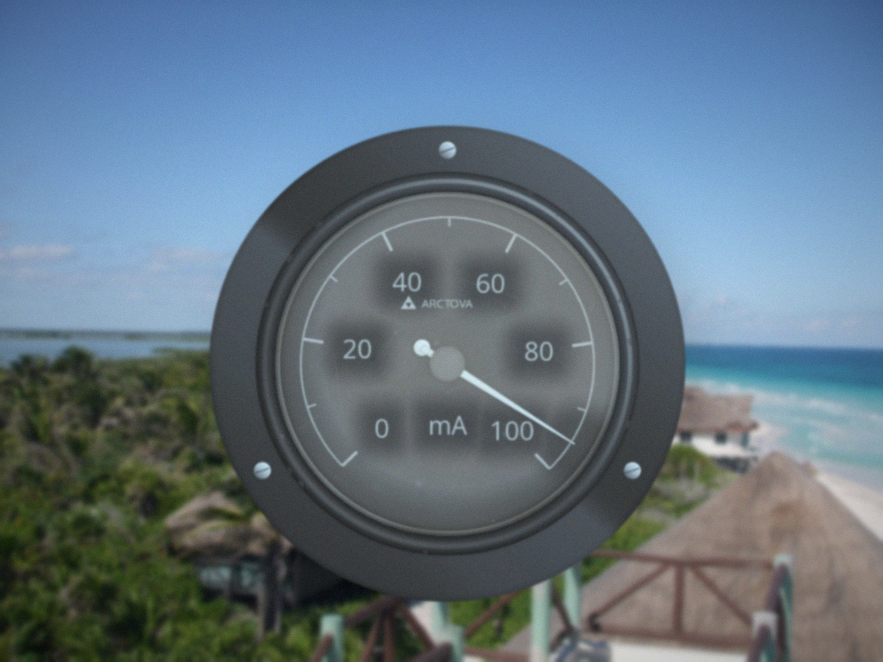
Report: 95 mA
